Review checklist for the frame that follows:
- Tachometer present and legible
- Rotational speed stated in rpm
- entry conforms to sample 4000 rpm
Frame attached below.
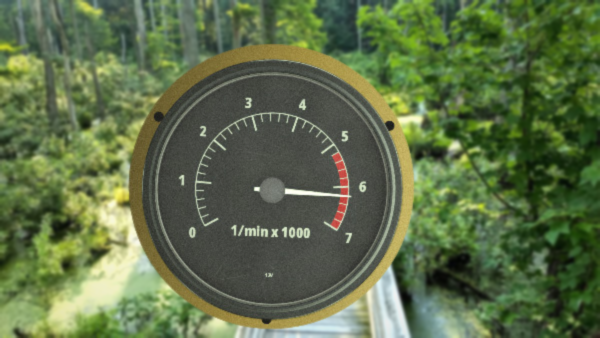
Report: 6200 rpm
